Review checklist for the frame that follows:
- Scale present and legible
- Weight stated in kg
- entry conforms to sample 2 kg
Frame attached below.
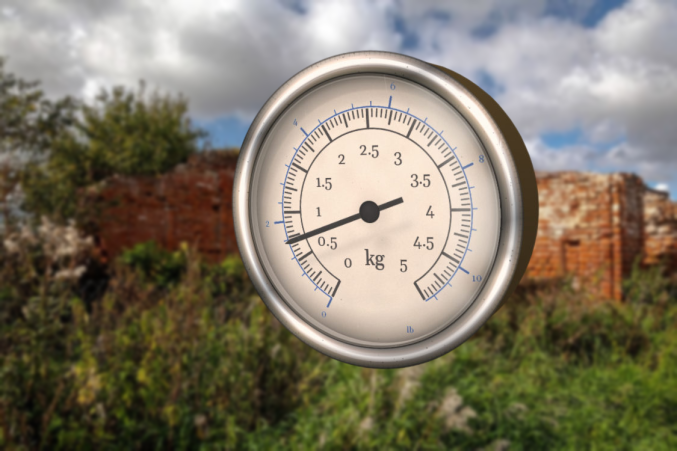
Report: 0.7 kg
